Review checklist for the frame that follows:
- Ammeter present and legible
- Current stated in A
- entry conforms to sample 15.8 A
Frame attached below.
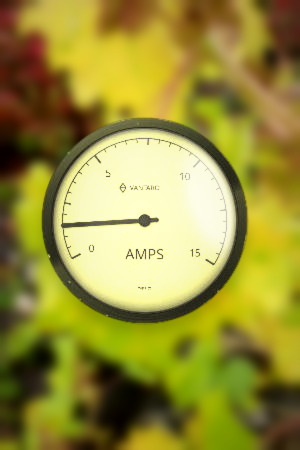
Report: 1.5 A
